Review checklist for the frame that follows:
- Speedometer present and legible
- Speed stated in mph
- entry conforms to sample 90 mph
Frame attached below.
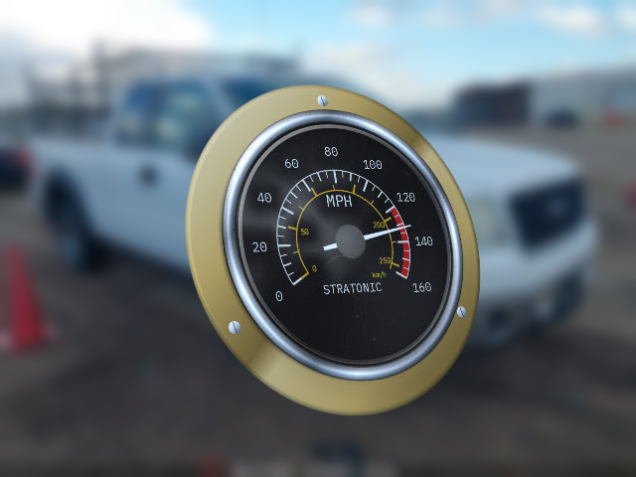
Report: 132.5 mph
